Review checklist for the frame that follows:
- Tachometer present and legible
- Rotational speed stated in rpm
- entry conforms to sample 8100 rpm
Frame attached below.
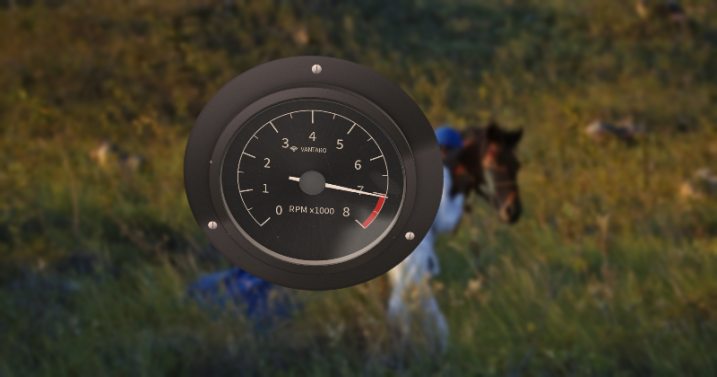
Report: 7000 rpm
